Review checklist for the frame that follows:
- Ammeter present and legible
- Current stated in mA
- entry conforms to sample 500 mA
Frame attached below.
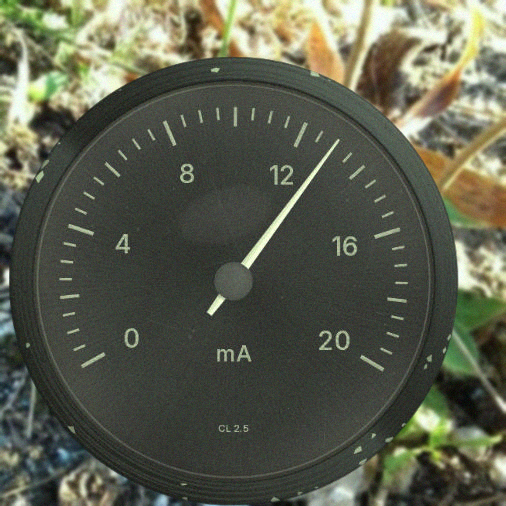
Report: 13 mA
